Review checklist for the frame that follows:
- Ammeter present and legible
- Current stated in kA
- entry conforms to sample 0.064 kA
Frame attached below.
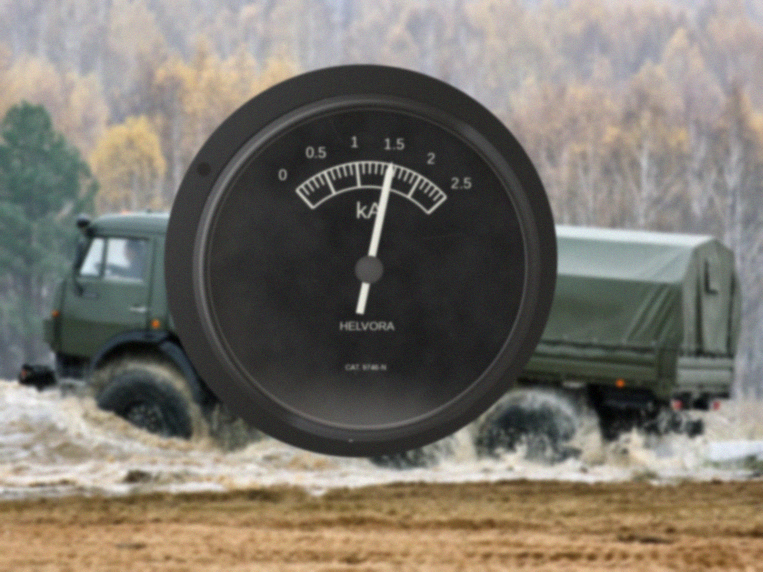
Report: 1.5 kA
